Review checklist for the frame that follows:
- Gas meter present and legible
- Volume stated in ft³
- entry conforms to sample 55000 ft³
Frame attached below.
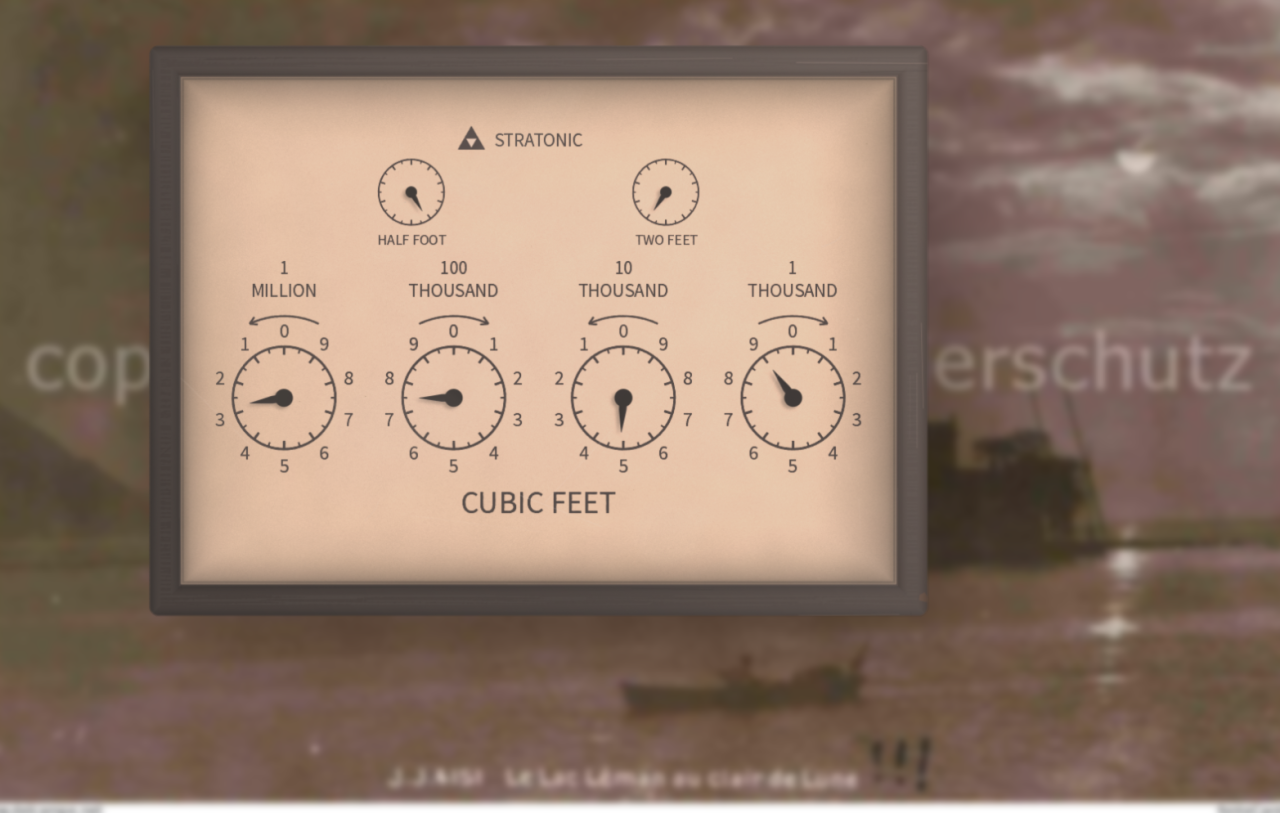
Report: 274900 ft³
